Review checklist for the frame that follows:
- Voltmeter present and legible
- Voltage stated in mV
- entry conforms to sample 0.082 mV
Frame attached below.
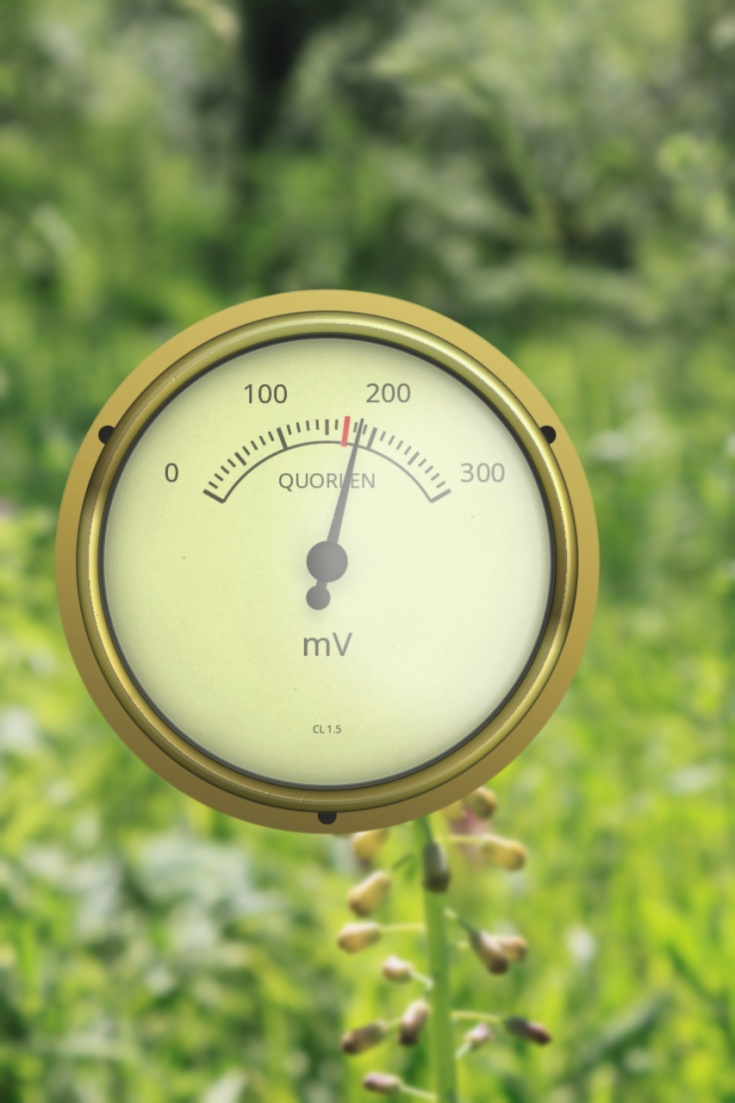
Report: 185 mV
